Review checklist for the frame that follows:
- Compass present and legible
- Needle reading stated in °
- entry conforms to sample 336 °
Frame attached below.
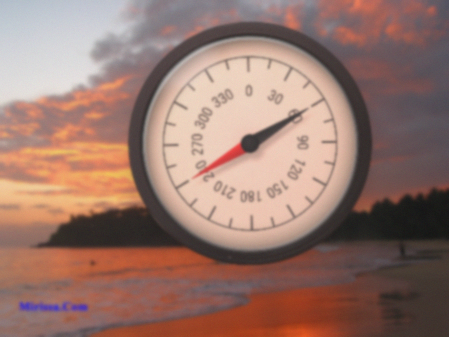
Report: 240 °
